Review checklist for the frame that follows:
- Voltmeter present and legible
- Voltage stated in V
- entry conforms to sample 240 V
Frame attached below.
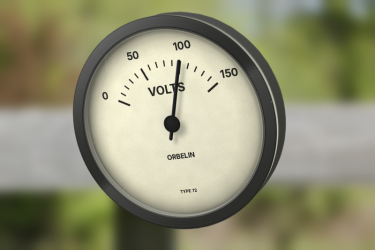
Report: 100 V
